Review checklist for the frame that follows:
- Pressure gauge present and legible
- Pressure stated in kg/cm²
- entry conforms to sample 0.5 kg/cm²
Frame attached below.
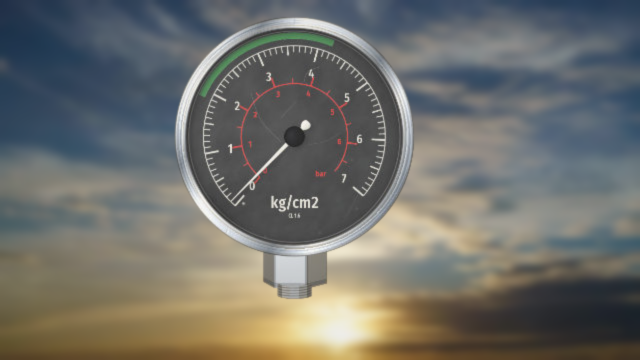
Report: 0.1 kg/cm²
